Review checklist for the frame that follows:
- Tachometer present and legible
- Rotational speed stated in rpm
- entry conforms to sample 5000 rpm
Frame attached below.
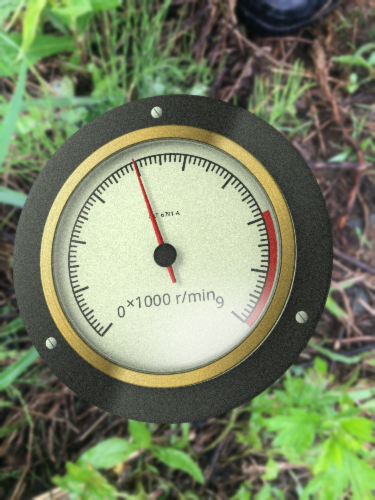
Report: 4000 rpm
